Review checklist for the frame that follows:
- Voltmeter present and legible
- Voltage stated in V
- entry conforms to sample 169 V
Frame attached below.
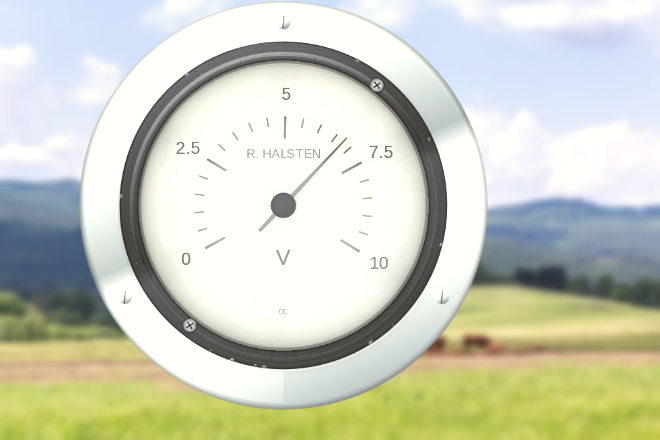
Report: 6.75 V
